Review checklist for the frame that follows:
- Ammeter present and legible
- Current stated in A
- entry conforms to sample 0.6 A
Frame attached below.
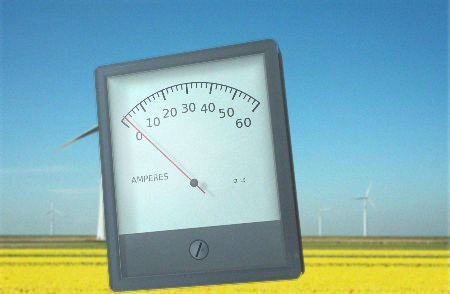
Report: 2 A
